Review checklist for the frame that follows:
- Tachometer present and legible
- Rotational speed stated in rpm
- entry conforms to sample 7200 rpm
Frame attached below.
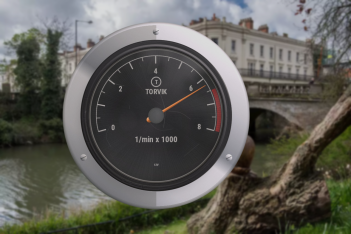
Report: 6250 rpm
